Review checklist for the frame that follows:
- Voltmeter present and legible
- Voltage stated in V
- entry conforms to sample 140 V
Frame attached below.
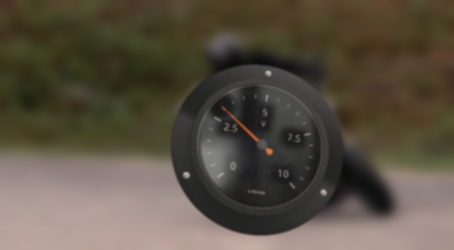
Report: 3 V
